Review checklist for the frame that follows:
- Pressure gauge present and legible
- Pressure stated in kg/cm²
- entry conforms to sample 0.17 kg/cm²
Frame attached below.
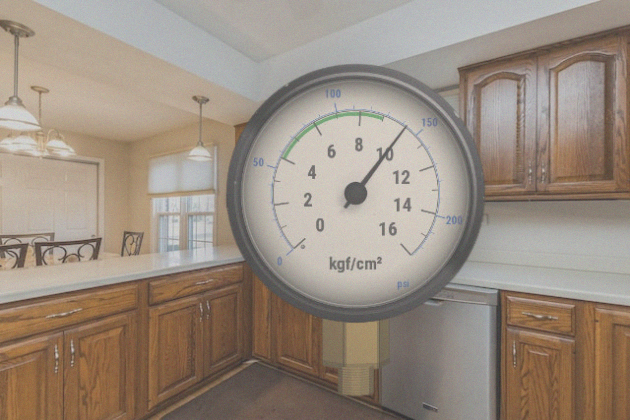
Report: 10 kg/cm²
